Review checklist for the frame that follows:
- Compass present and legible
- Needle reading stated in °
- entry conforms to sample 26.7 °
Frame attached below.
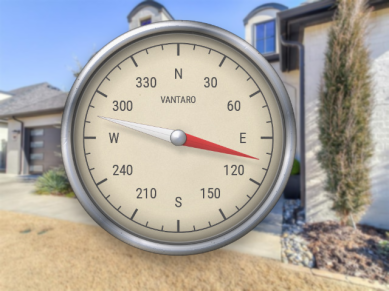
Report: 105 °
